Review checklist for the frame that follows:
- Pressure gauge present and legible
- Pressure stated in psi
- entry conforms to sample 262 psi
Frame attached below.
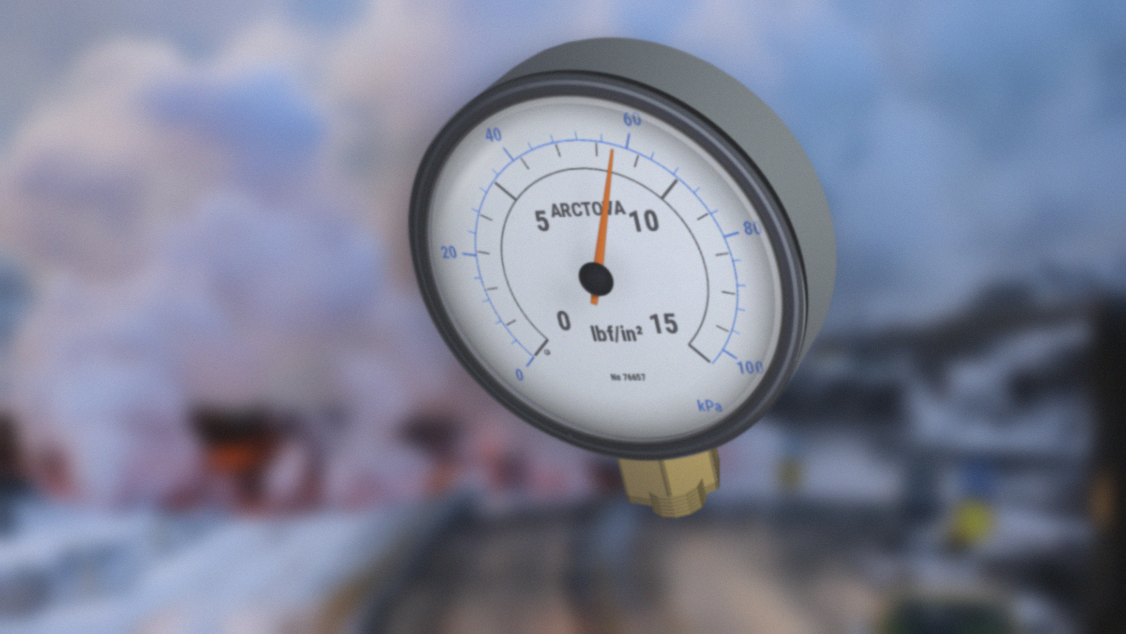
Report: 8.5 psi
